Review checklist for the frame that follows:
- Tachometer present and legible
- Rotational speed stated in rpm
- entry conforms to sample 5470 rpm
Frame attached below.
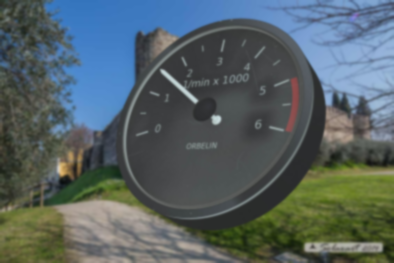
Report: 1500 rpm
